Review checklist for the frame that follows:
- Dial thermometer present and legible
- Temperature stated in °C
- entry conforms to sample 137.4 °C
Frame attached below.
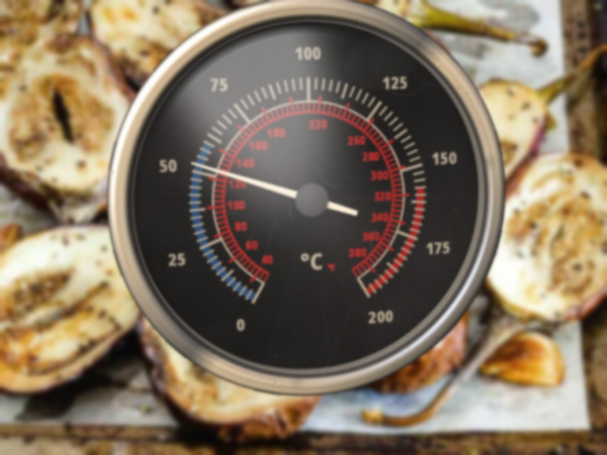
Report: 52.5 °C
